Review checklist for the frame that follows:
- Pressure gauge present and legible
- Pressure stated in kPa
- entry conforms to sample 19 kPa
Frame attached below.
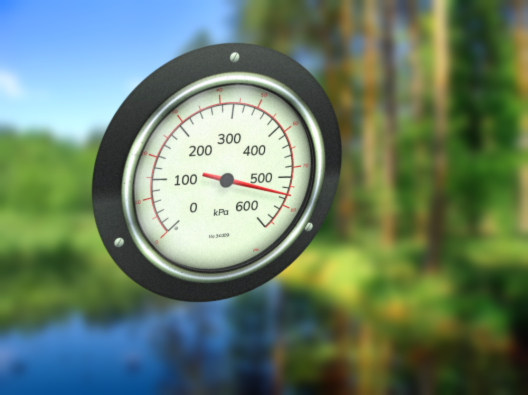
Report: 530 kPa
